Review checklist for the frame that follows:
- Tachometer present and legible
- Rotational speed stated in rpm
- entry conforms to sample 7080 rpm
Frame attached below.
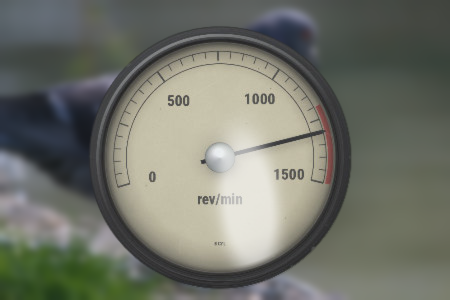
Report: 1300 rpm
